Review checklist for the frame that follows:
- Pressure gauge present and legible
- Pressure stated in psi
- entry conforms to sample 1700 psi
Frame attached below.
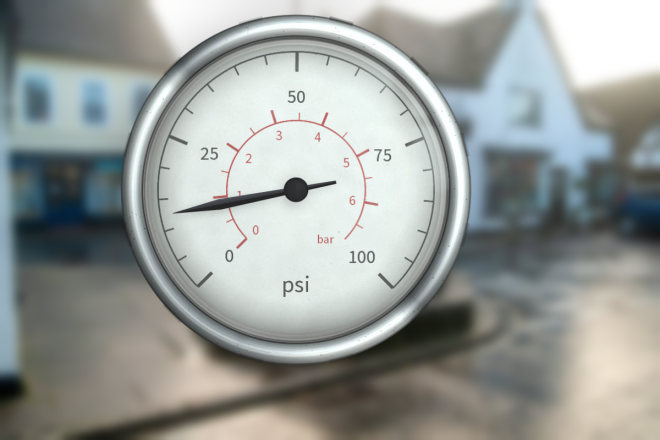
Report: 12.5 psi
